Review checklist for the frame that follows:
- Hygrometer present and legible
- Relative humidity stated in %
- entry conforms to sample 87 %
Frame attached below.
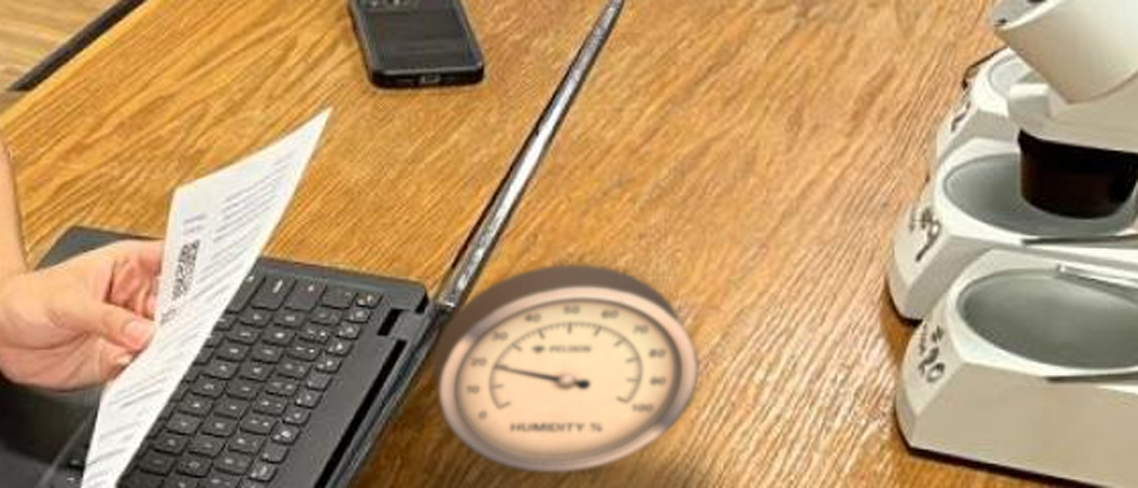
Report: 20 %
